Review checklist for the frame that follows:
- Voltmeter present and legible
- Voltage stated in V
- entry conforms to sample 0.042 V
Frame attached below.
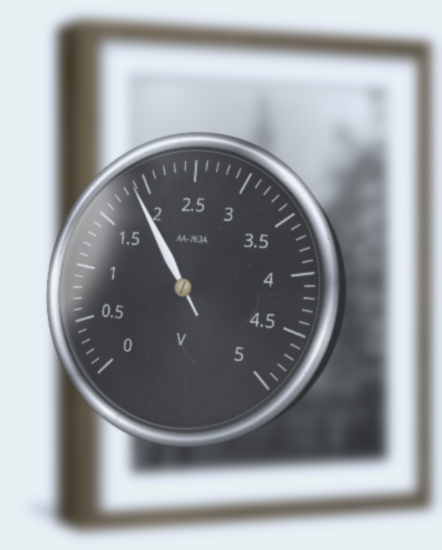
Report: 1.9 V
